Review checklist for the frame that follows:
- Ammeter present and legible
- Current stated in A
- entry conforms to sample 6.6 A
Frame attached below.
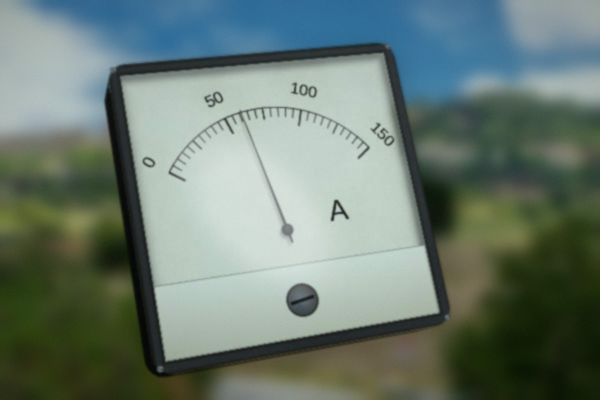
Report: 60 A
